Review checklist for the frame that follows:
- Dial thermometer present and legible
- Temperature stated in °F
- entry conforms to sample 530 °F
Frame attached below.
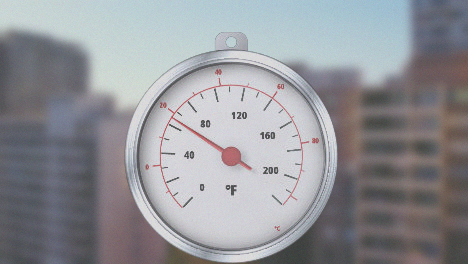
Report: 65 °F
